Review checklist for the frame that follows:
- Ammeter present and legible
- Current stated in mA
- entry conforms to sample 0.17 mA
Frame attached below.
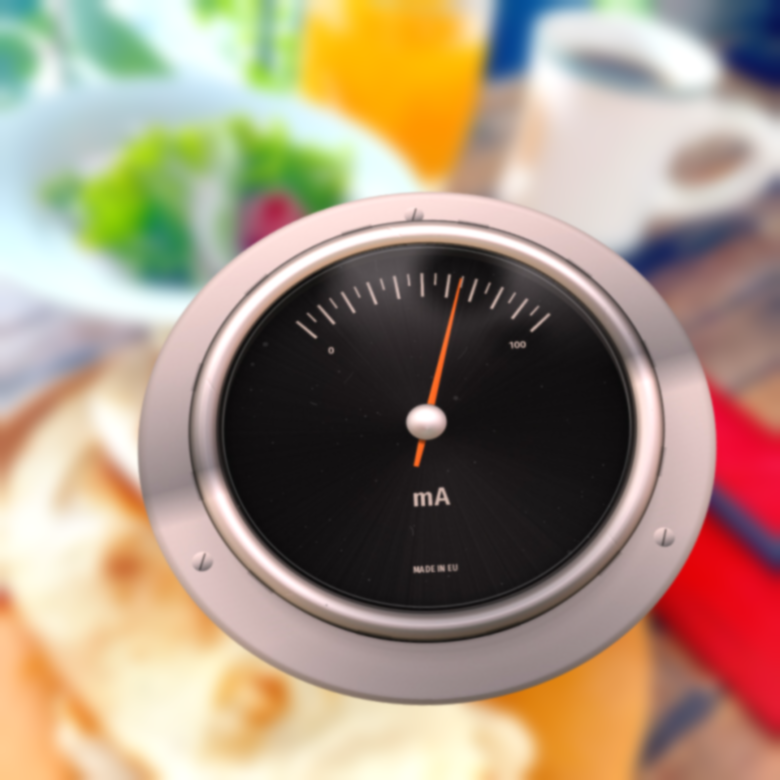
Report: 65 mA
